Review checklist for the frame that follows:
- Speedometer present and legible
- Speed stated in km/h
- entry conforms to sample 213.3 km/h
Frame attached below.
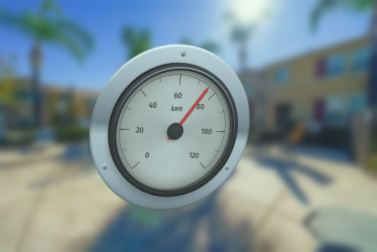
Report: 75 km/h
